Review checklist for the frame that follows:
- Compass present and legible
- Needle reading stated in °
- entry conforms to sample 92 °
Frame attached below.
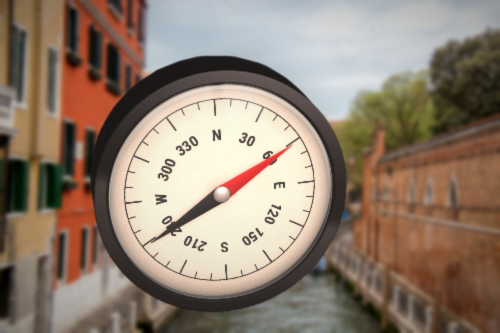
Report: 60 °
